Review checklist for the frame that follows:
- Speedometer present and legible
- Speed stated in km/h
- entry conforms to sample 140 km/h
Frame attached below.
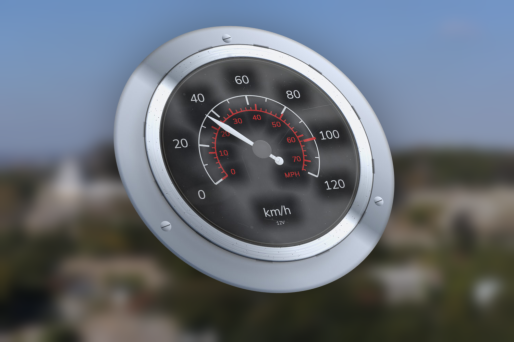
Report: 35 km/h
